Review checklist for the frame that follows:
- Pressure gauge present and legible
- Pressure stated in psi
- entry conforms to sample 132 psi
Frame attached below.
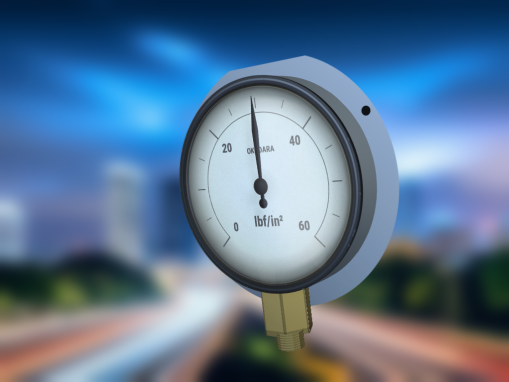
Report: 30 psi
